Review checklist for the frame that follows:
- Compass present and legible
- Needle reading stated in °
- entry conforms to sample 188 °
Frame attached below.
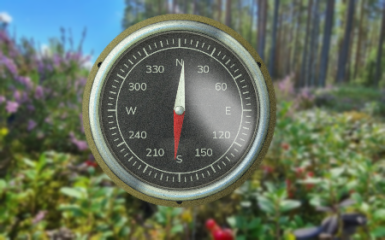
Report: 185 °
